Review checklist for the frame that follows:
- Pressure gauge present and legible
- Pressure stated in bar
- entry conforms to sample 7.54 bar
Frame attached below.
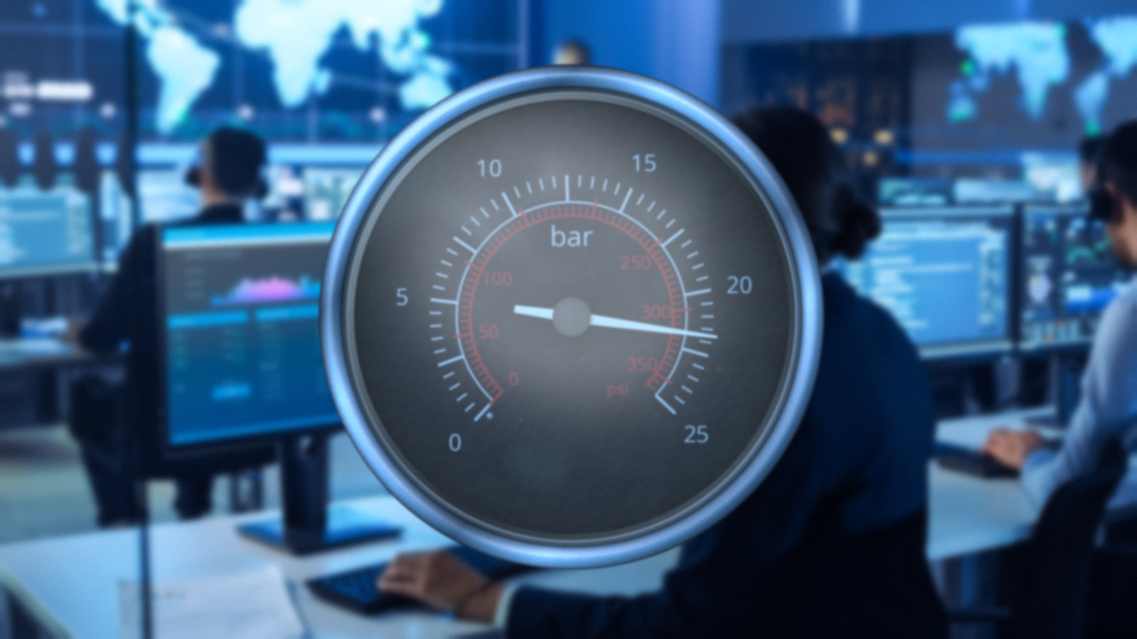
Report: 21.75 bar
